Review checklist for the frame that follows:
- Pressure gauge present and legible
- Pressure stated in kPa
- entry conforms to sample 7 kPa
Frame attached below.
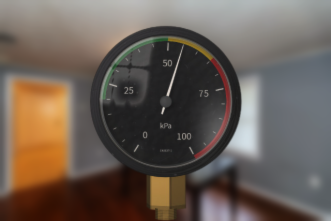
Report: 55 kPa
